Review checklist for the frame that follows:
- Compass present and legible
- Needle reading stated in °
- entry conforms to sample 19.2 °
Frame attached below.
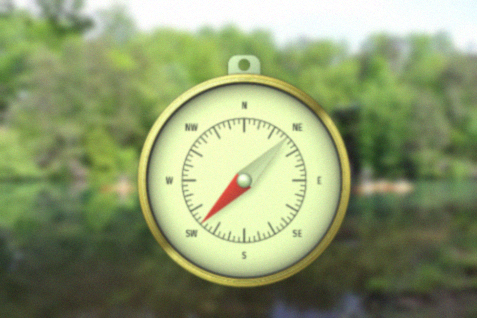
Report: 225 °
